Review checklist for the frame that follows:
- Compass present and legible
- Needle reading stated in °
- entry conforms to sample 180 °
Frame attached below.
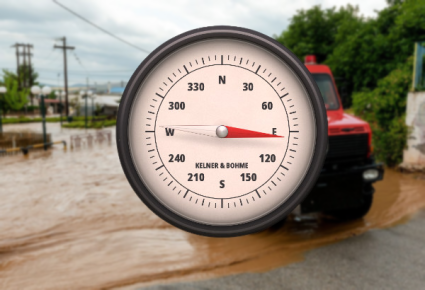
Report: 95 °
